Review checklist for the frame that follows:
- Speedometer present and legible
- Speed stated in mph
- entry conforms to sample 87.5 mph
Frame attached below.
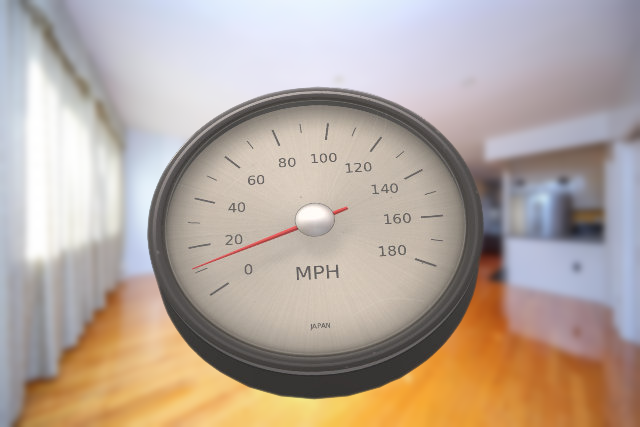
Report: 10 mph
